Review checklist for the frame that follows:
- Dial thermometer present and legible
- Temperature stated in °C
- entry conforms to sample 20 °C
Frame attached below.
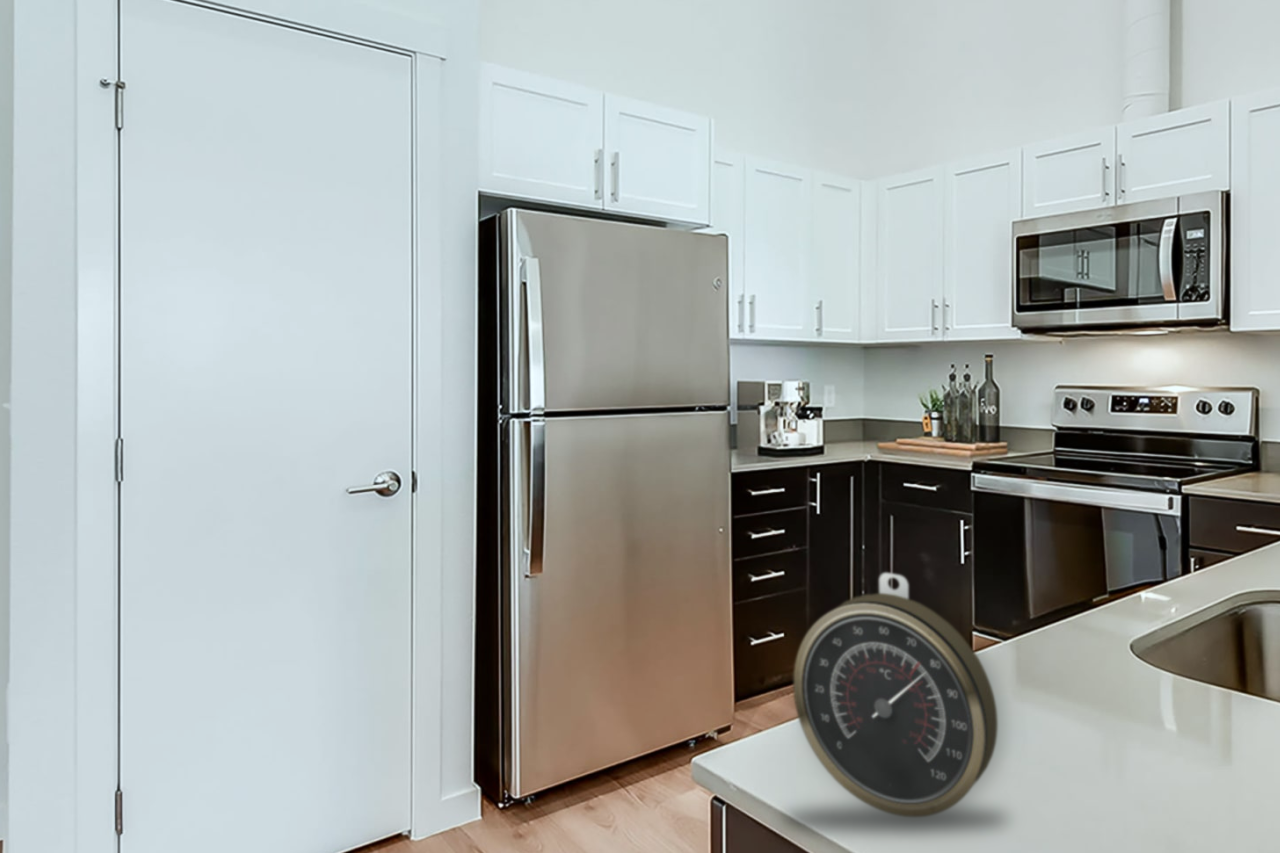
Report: 80 °C
